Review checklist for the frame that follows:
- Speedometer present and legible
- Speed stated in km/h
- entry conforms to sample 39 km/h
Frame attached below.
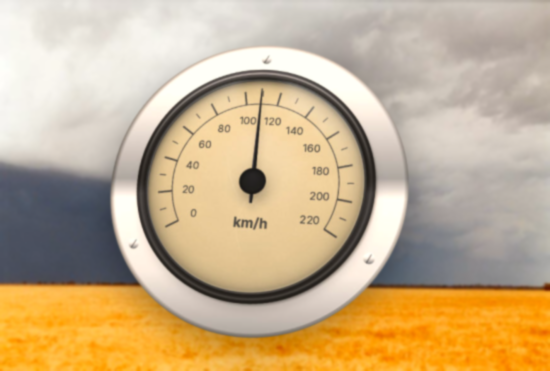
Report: 110 km/h
